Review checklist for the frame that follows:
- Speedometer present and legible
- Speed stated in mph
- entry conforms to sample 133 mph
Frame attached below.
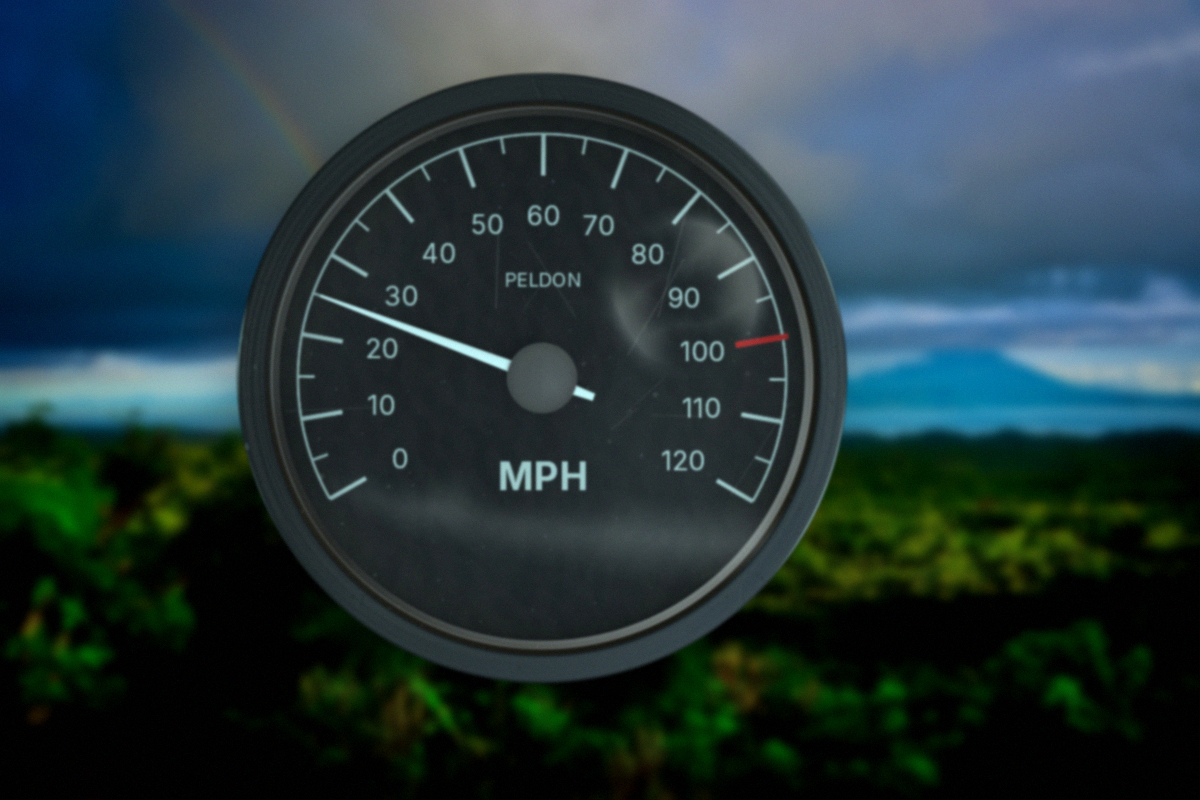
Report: 25 mph
